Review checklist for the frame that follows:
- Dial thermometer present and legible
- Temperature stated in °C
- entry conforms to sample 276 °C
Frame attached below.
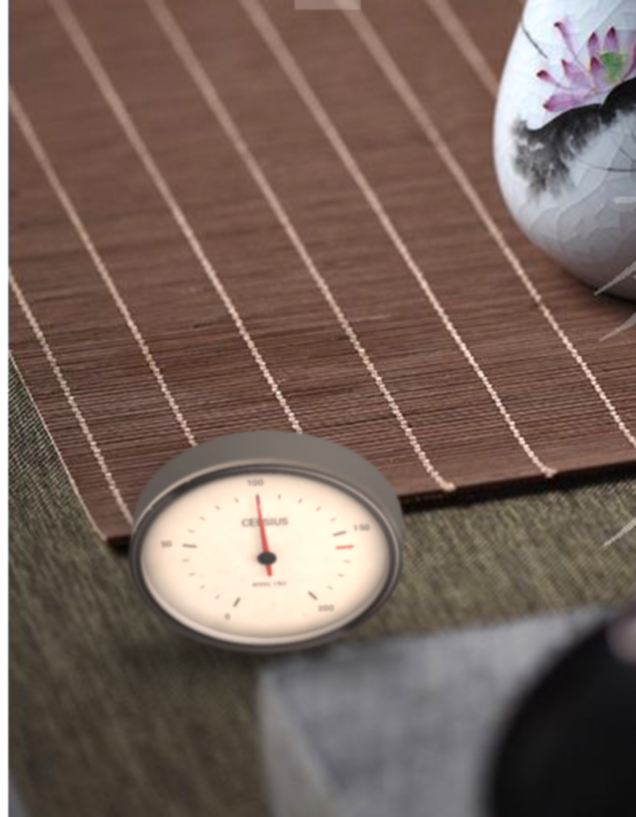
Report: 100 °C
